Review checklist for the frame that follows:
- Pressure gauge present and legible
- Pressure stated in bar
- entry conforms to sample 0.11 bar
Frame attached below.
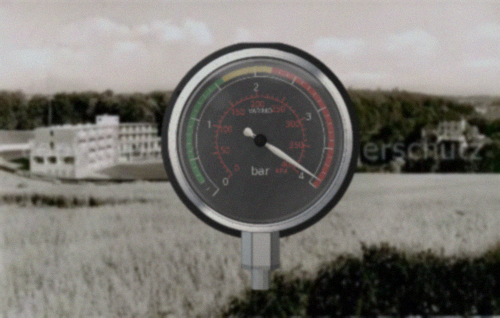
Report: 3.9 bar
